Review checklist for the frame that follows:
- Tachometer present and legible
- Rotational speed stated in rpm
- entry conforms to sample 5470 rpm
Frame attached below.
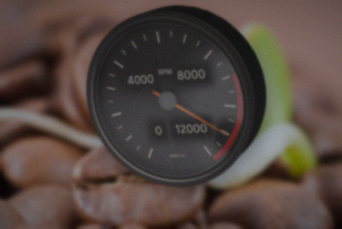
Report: 11000 rpm
